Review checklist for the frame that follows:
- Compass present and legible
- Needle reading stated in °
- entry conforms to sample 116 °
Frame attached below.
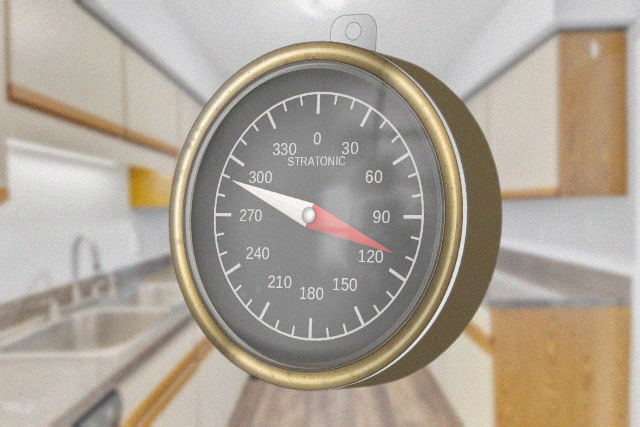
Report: 110 °
